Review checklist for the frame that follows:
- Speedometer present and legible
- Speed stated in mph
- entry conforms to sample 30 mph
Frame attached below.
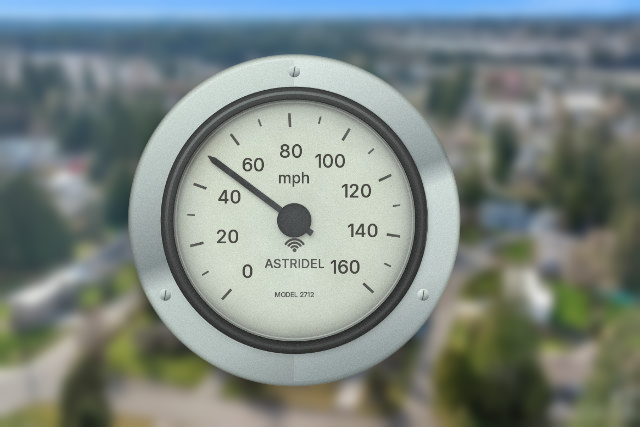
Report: 50 mph
